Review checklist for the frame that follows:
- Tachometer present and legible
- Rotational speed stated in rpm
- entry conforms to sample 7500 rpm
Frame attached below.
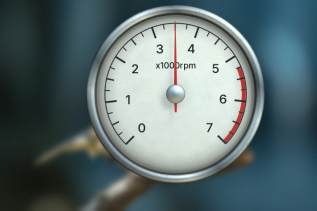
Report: 3500 rpm
